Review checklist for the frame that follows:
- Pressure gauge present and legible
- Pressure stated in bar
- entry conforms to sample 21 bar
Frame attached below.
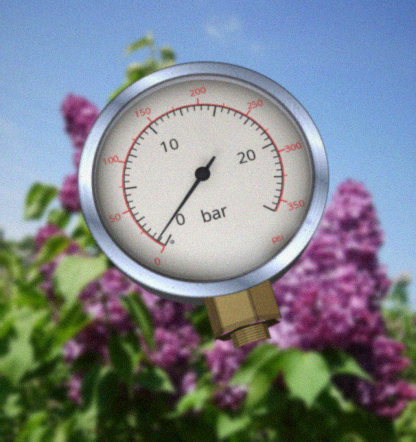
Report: 0.5 bar
